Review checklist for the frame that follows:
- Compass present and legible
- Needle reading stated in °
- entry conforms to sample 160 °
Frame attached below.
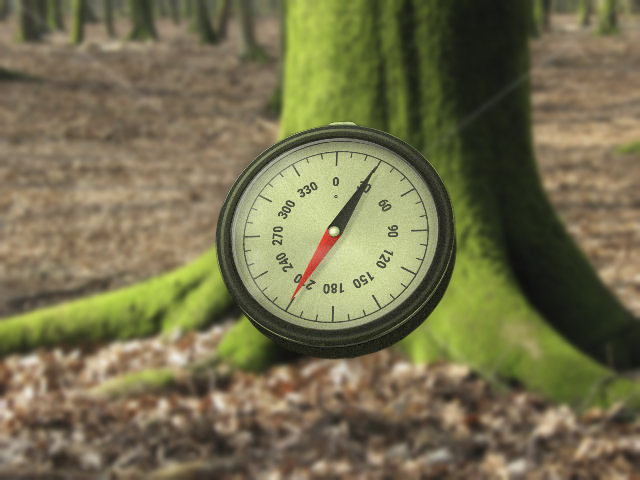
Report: 210 °
